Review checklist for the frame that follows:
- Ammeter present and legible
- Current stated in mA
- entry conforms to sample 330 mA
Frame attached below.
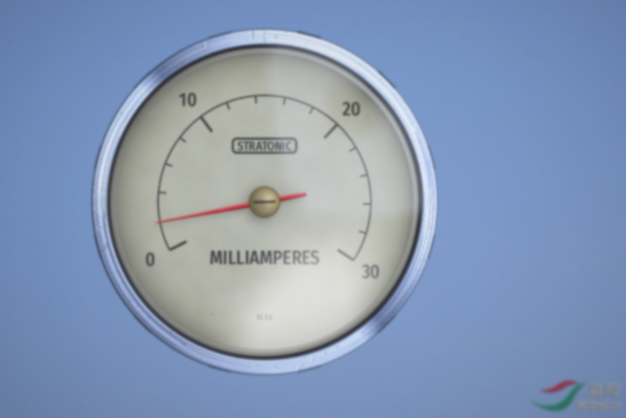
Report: 2 mA
